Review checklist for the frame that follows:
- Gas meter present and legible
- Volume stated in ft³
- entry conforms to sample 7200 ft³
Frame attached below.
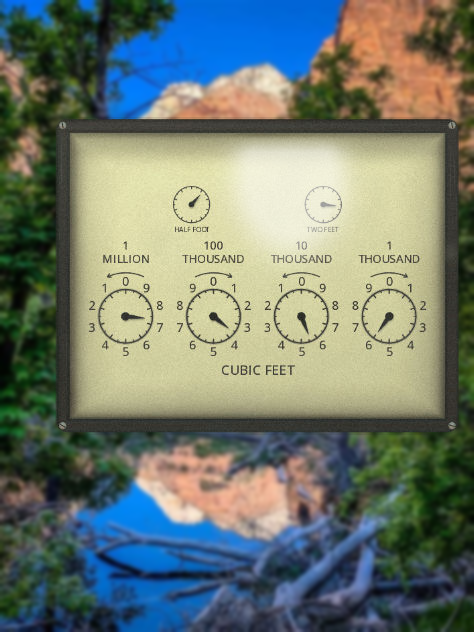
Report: 735600 ft³
